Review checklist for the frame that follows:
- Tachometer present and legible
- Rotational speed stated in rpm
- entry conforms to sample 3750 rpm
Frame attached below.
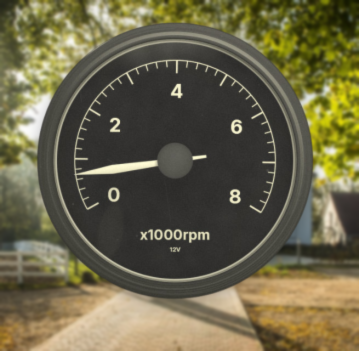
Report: 700 rpm
